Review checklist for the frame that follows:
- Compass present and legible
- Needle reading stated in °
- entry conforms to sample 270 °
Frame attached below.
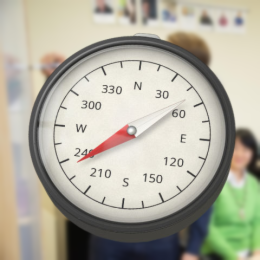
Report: 232.5 °
